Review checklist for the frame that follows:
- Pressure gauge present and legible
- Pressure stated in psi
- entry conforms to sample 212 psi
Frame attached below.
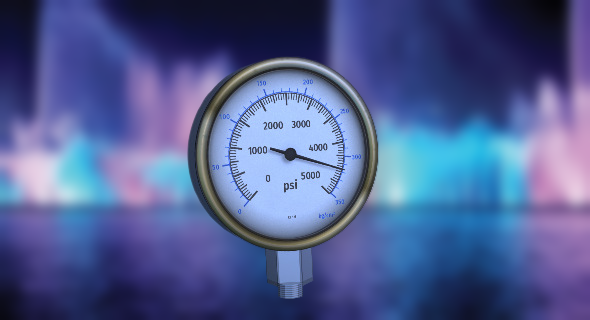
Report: 4500 psi
